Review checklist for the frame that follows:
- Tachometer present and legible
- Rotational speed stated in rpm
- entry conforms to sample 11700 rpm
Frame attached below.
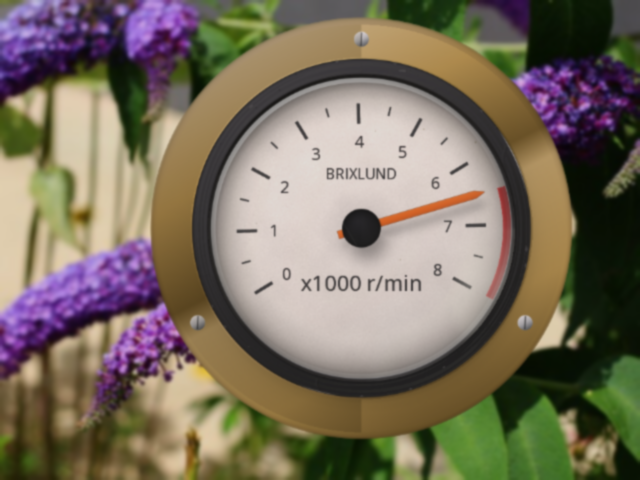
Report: 6500 rpm
